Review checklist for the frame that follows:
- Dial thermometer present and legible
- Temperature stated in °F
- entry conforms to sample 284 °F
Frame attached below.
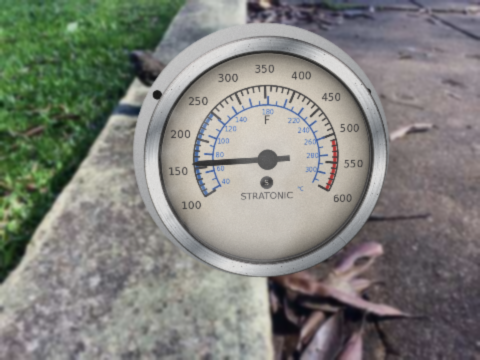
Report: 160 °F
